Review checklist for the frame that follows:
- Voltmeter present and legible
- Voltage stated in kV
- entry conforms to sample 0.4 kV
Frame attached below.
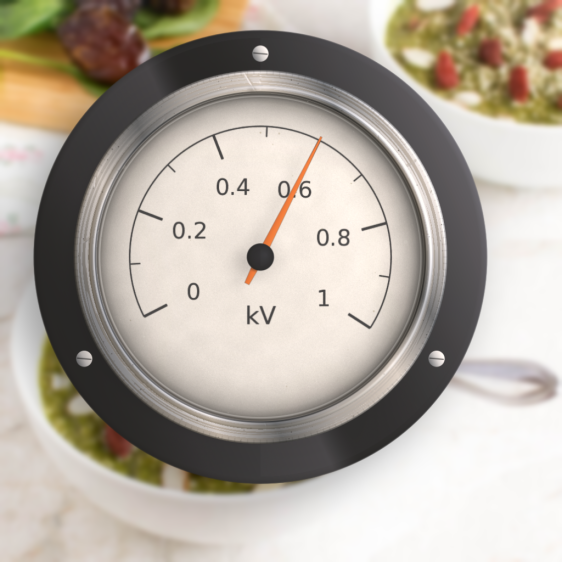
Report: 0.6 kV
